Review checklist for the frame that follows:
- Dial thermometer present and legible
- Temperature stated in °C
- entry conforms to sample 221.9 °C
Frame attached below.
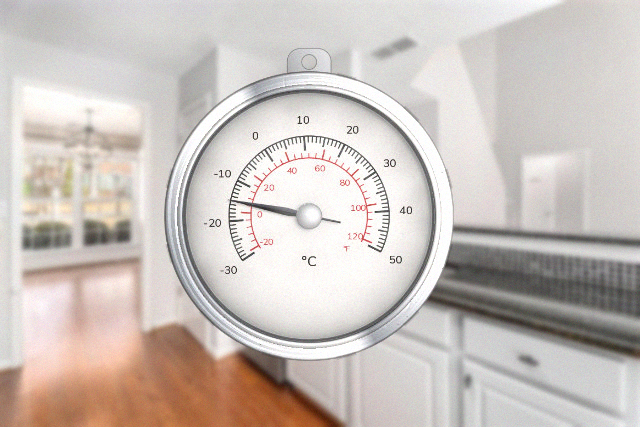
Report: -15 °C
